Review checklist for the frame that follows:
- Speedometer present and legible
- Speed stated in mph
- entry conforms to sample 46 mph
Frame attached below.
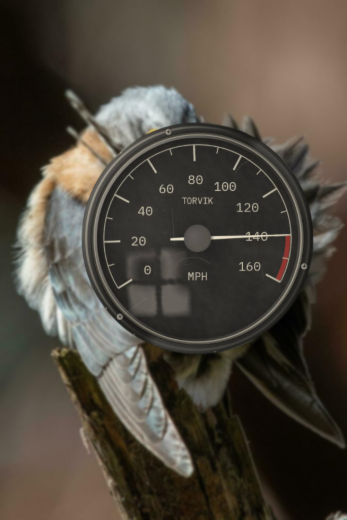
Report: 140 mph
